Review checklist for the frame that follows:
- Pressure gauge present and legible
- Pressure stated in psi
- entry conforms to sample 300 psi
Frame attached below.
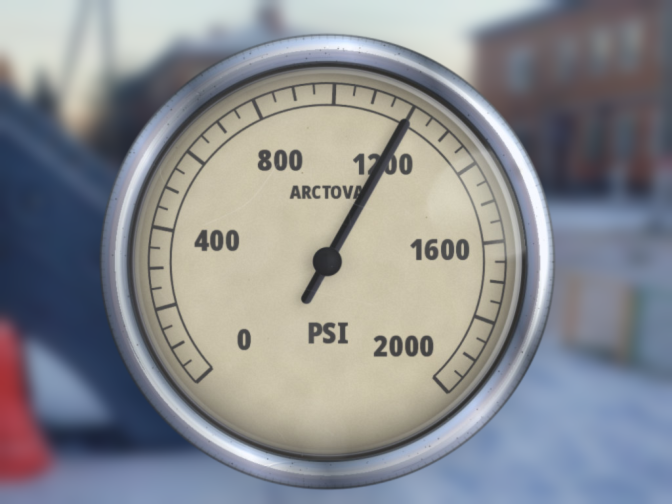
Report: 1200 psi
